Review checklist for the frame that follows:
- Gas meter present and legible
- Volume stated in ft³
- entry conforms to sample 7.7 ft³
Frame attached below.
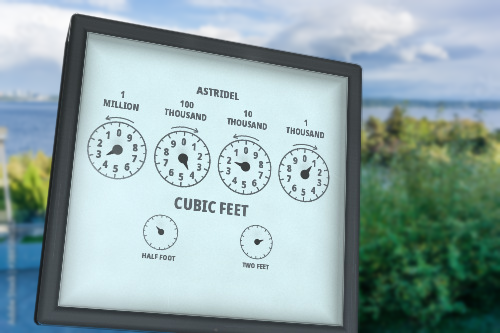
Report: 342100 ft³
